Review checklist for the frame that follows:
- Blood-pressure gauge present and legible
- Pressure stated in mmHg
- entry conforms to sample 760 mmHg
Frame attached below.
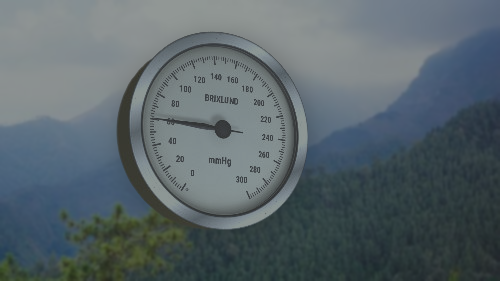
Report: 60 mmHg
